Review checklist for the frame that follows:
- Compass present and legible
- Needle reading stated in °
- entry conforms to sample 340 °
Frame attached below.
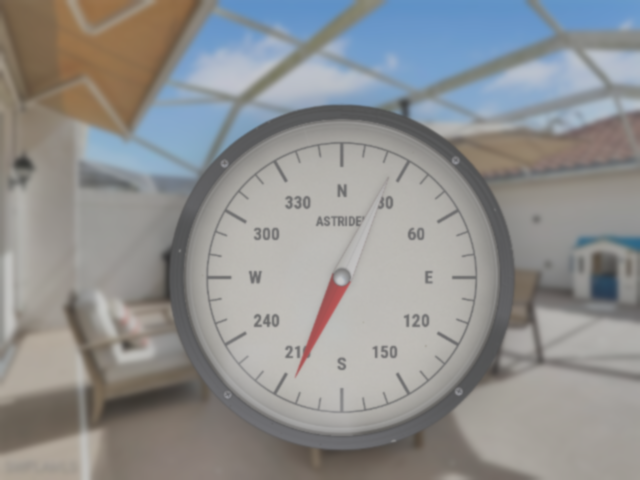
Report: 205 °
